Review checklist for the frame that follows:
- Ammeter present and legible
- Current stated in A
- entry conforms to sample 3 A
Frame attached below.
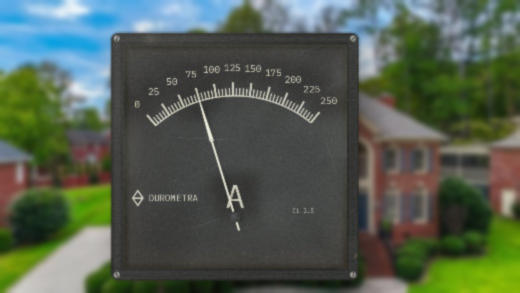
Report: 75 A
